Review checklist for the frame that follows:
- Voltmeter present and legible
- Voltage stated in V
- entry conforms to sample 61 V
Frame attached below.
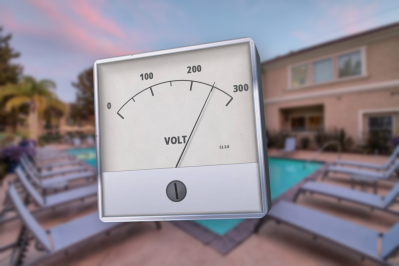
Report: 250 V
